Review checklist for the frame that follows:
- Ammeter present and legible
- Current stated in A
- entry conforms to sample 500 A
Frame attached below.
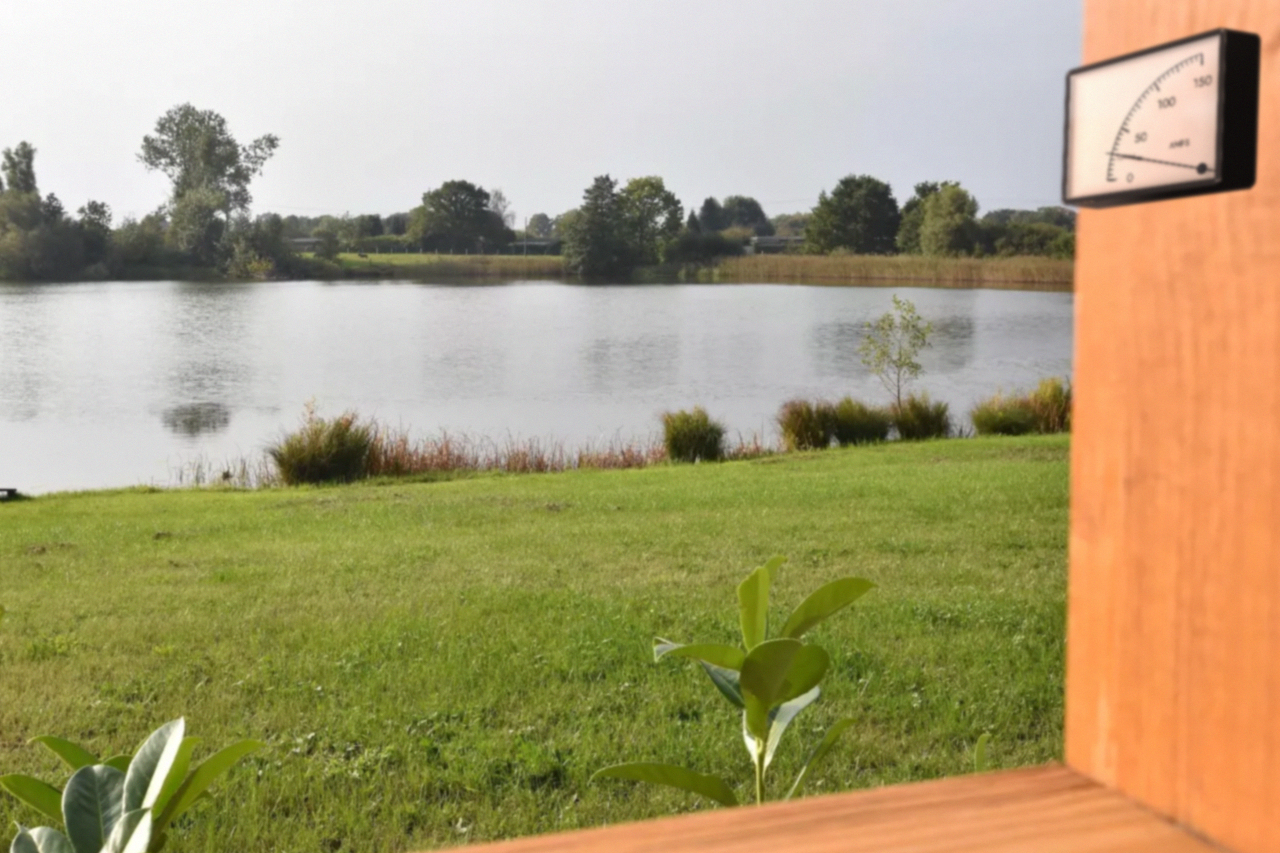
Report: 25 A
